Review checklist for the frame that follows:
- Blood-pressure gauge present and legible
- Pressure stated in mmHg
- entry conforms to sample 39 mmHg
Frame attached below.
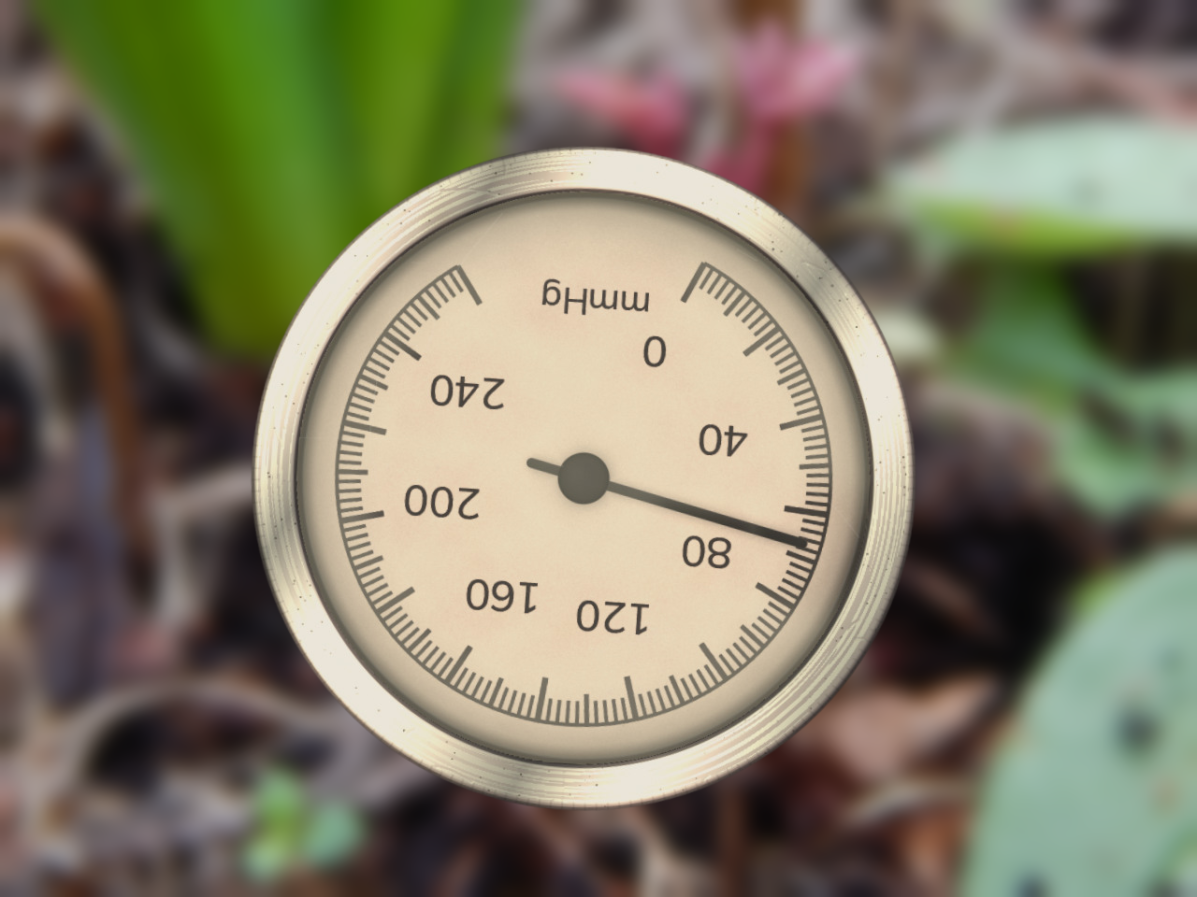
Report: 67 mmHg
